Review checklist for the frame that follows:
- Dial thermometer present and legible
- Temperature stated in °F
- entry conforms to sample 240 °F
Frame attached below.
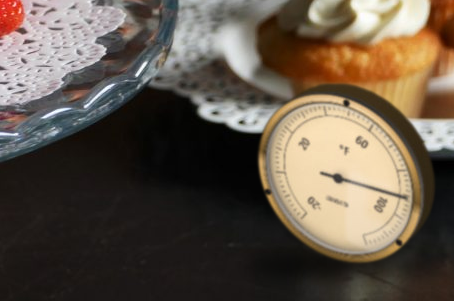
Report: 90 °F
